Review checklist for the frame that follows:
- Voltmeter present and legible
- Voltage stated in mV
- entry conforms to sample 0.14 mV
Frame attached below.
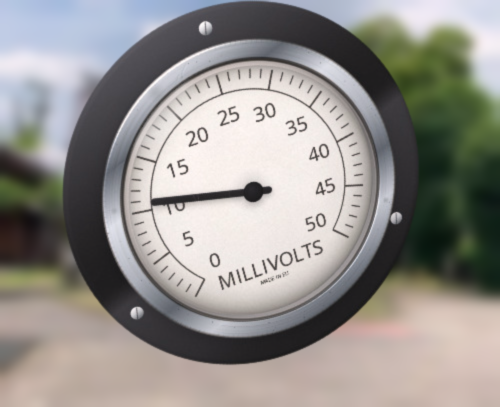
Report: 11 mV
